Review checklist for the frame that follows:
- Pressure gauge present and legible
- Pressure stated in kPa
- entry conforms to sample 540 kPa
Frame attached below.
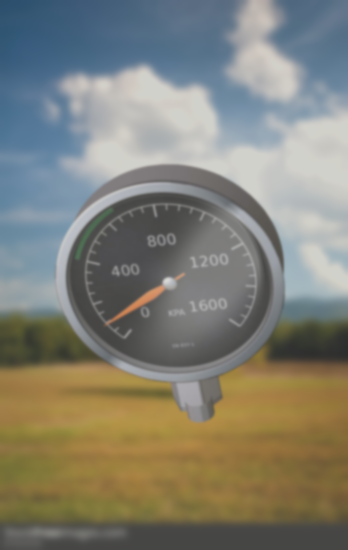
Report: 100 kPa
